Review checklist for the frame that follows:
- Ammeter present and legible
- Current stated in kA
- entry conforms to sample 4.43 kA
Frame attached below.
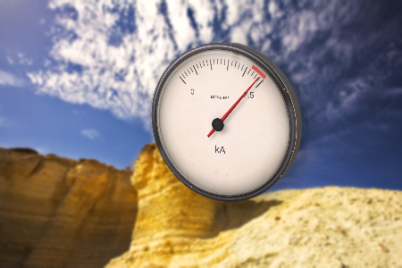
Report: 2.4 kA
